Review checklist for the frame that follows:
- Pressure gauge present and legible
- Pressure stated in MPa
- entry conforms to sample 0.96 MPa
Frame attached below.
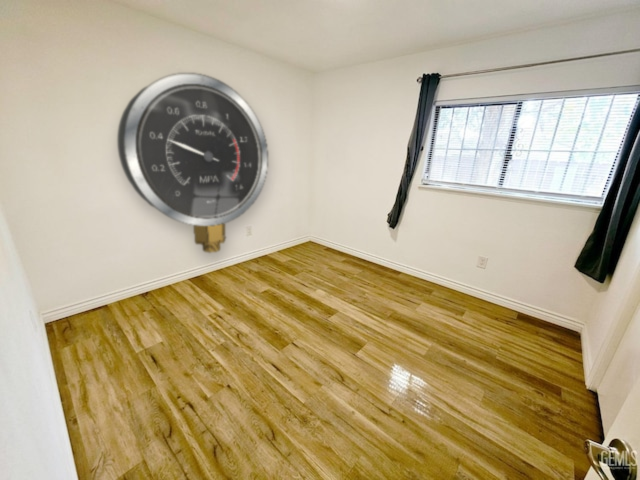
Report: 0.4 MPa
